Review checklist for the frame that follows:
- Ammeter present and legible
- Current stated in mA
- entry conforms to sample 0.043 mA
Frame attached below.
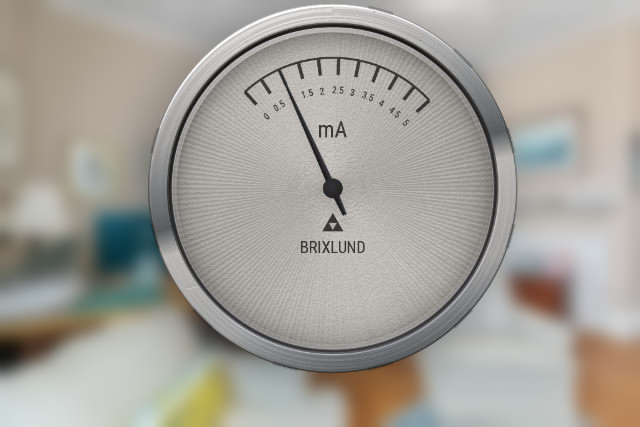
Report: 1 mA
